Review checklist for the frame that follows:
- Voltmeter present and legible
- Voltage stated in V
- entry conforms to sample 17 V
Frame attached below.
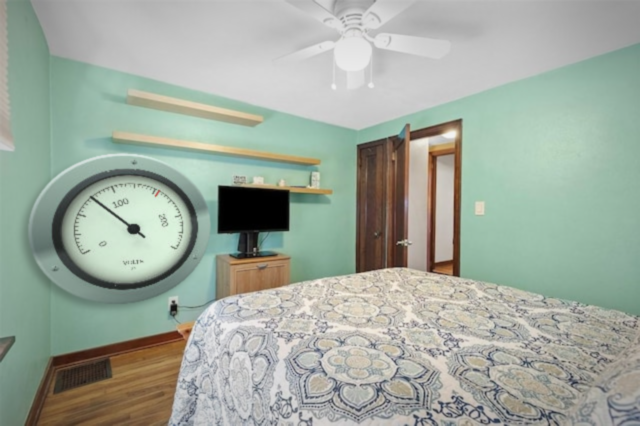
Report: 75 V
